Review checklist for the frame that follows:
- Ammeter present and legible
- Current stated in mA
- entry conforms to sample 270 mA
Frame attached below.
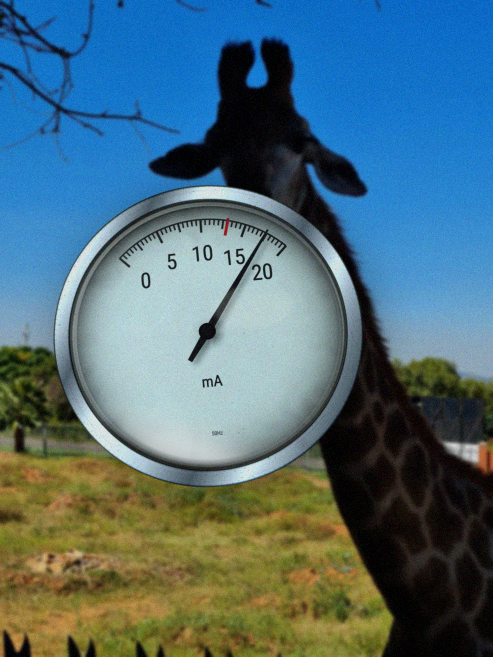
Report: 17.5 mA
